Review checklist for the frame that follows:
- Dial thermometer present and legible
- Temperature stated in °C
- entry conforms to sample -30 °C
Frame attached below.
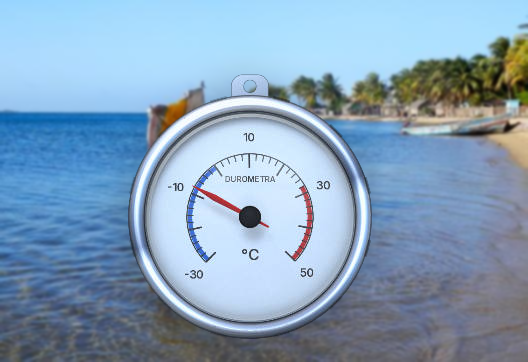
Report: -8 °C
